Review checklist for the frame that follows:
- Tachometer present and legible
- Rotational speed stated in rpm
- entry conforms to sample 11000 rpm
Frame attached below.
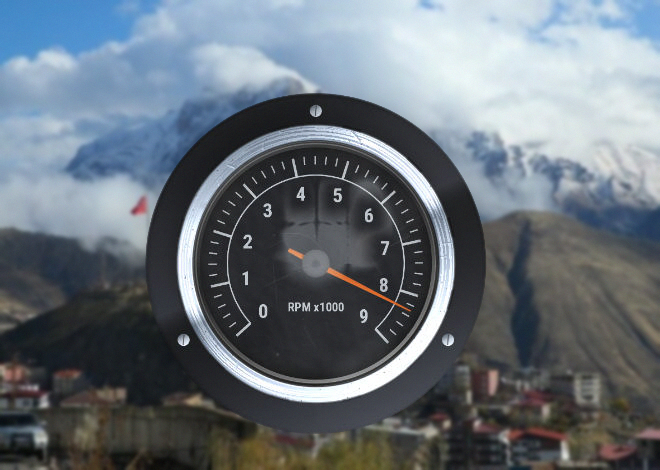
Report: 8300 rpm
